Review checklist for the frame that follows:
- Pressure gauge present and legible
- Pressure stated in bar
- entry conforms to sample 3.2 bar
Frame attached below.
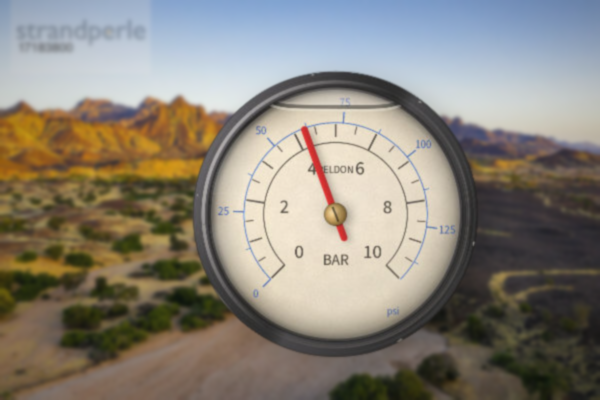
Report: 4.25 bar
